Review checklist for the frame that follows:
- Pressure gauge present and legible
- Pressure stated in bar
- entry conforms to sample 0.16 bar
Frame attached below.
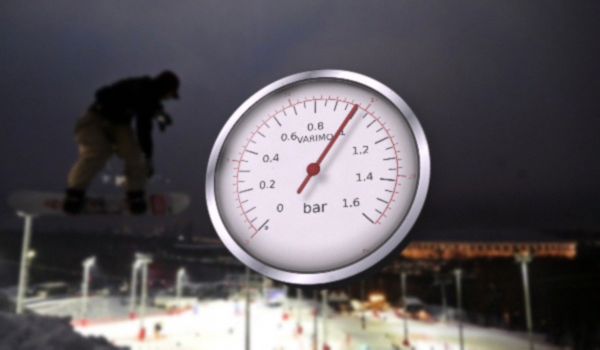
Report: 1 bar
